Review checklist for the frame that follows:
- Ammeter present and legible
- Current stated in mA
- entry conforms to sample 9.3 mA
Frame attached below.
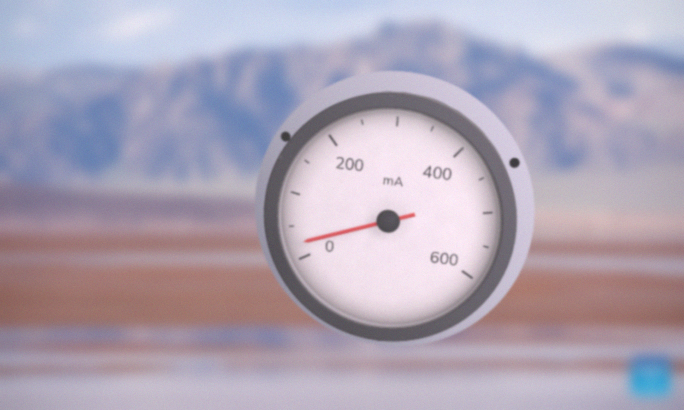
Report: 25 mA
